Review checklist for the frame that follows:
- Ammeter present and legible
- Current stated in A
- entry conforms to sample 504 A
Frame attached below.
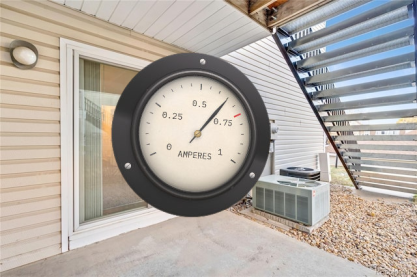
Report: 0.65 A
